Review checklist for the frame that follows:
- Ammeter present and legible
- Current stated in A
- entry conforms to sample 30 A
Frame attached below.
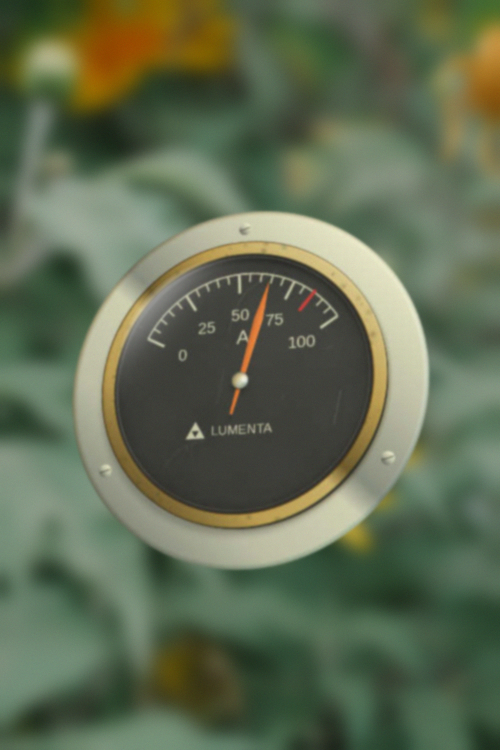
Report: 65 A
